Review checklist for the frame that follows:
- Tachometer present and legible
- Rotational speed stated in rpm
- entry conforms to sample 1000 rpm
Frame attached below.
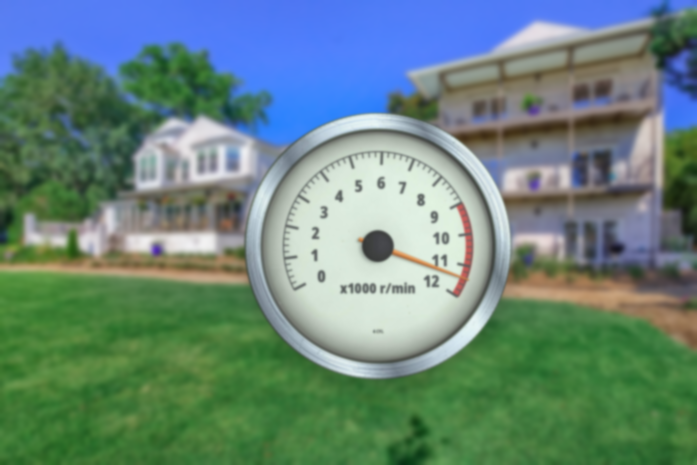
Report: 11400 rpm
